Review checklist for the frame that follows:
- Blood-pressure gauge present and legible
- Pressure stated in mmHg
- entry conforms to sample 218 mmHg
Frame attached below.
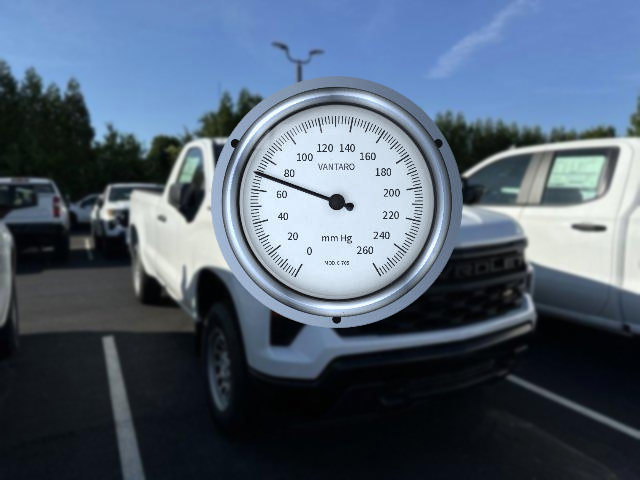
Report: 70 mmHg
